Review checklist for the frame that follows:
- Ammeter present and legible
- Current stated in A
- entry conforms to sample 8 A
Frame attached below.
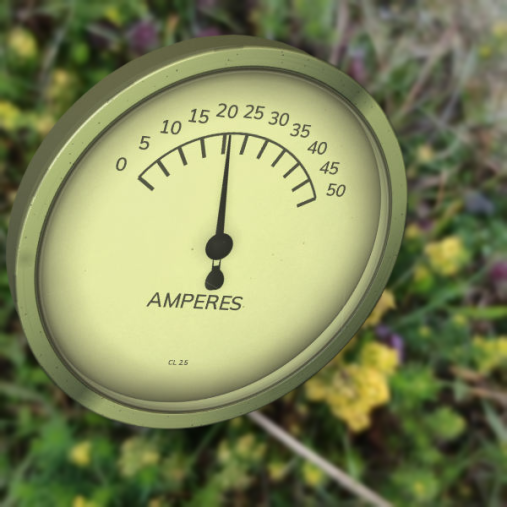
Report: 20 A
